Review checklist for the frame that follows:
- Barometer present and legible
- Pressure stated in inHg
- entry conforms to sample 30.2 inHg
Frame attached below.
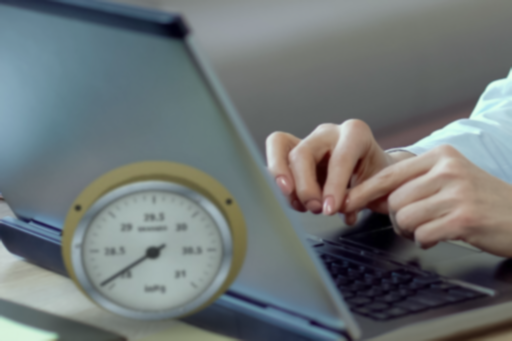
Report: 28.1 inHg
